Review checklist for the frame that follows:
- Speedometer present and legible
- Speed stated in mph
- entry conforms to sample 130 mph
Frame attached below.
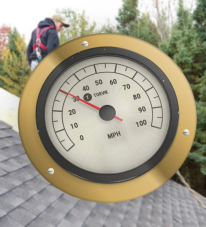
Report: 30 mph
